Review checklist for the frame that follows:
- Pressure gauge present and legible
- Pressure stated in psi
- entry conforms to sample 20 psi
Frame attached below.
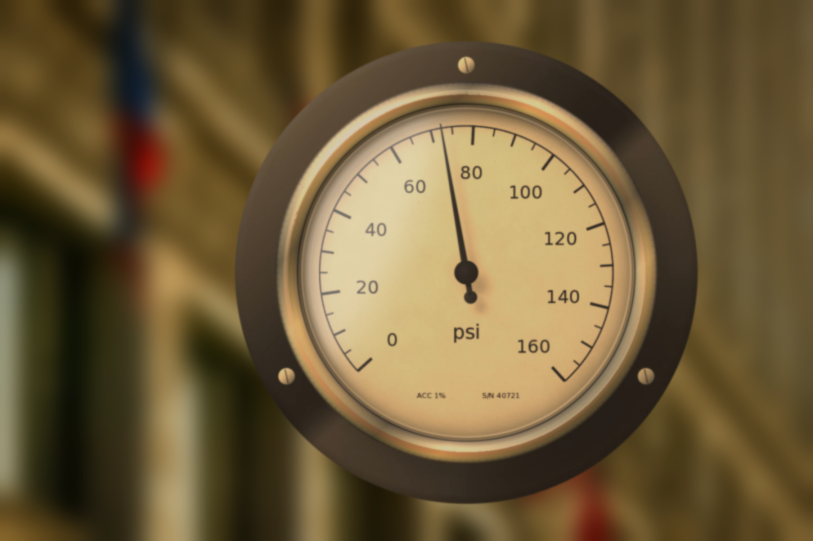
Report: 72.5 psi
